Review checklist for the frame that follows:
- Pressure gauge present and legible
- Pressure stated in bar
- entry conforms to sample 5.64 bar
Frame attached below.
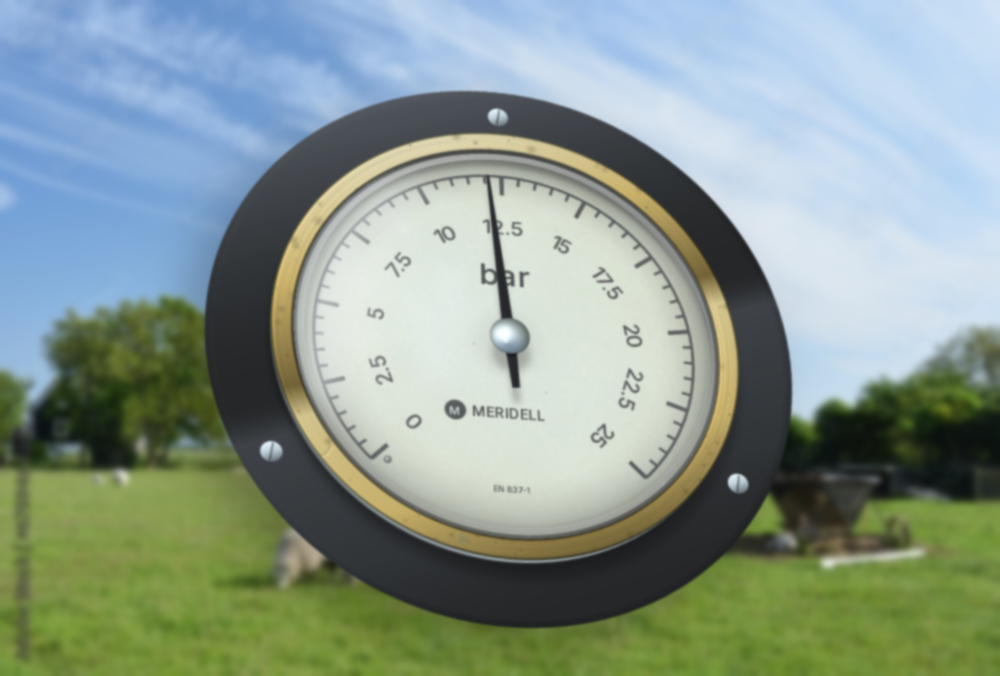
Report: 12 bar
